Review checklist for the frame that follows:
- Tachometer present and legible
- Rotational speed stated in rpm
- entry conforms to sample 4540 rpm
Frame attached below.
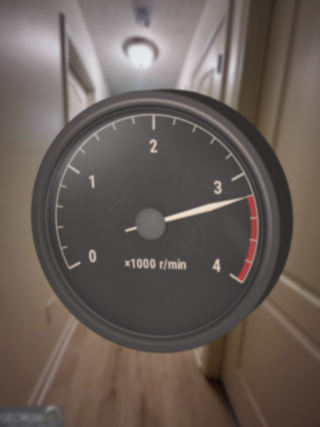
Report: 3200 rpm
